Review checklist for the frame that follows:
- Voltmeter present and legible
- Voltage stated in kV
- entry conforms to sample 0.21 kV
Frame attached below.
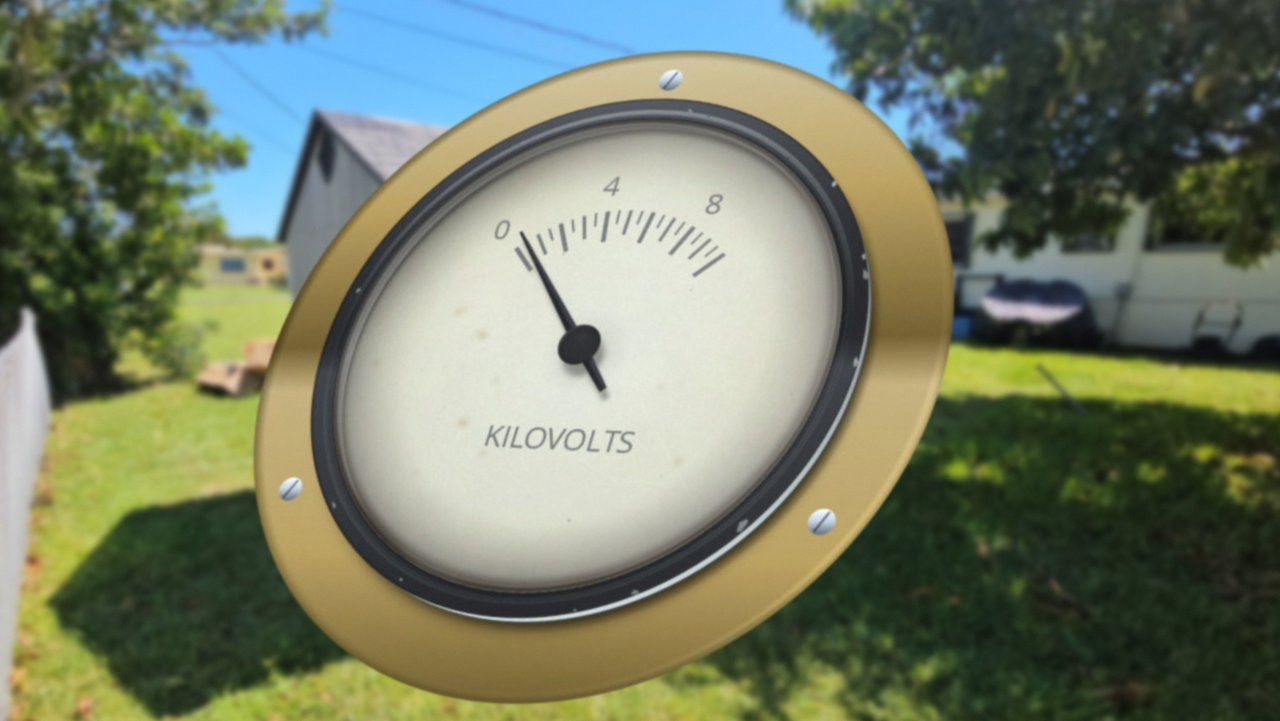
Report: 0.5 kV
